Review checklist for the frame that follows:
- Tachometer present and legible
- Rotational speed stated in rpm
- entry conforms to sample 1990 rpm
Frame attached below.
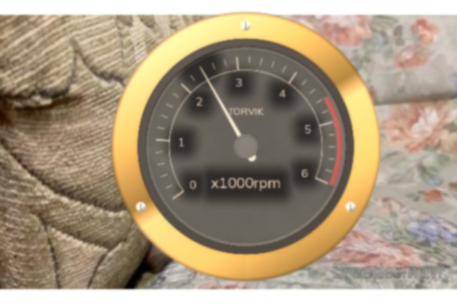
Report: 2400 rpm
